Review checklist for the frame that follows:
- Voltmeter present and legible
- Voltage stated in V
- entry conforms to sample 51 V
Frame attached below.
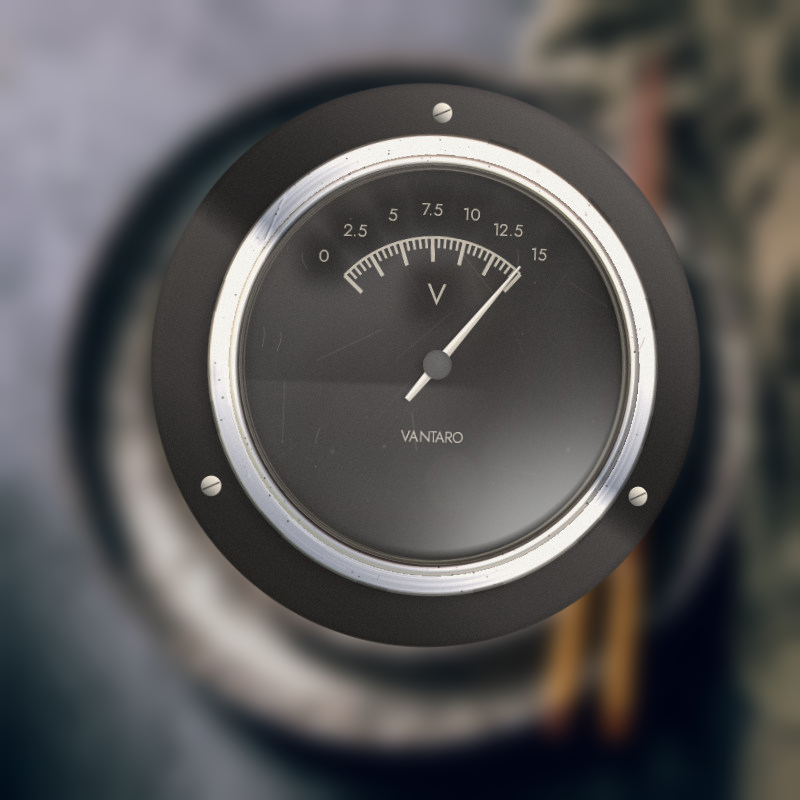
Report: 14.5 V
